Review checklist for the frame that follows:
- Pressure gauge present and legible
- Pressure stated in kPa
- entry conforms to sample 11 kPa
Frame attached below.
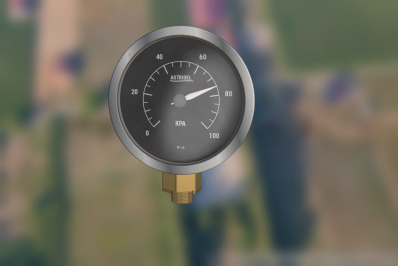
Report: 75 kPa
